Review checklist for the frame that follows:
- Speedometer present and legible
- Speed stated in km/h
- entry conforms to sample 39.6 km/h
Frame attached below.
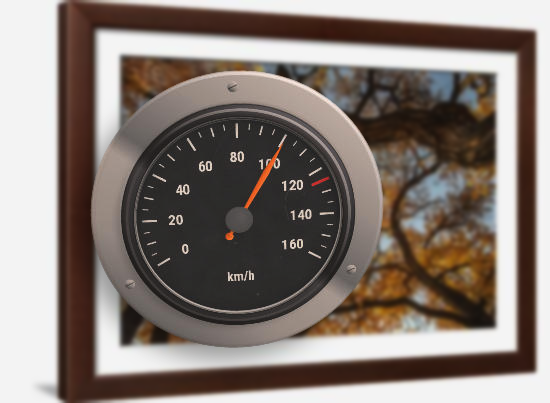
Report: 100 km/h
